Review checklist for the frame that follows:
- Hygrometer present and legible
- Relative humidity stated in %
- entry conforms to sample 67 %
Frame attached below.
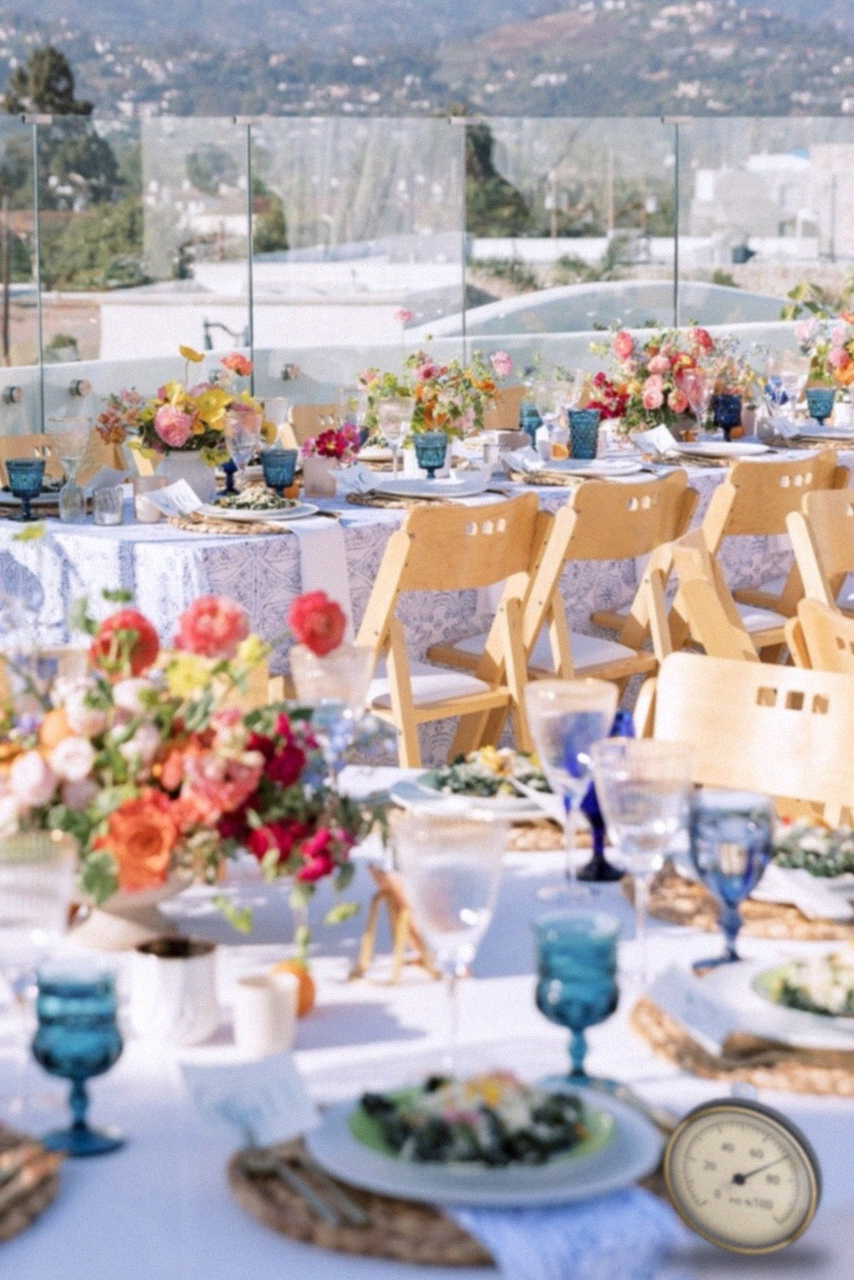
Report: 70 %
